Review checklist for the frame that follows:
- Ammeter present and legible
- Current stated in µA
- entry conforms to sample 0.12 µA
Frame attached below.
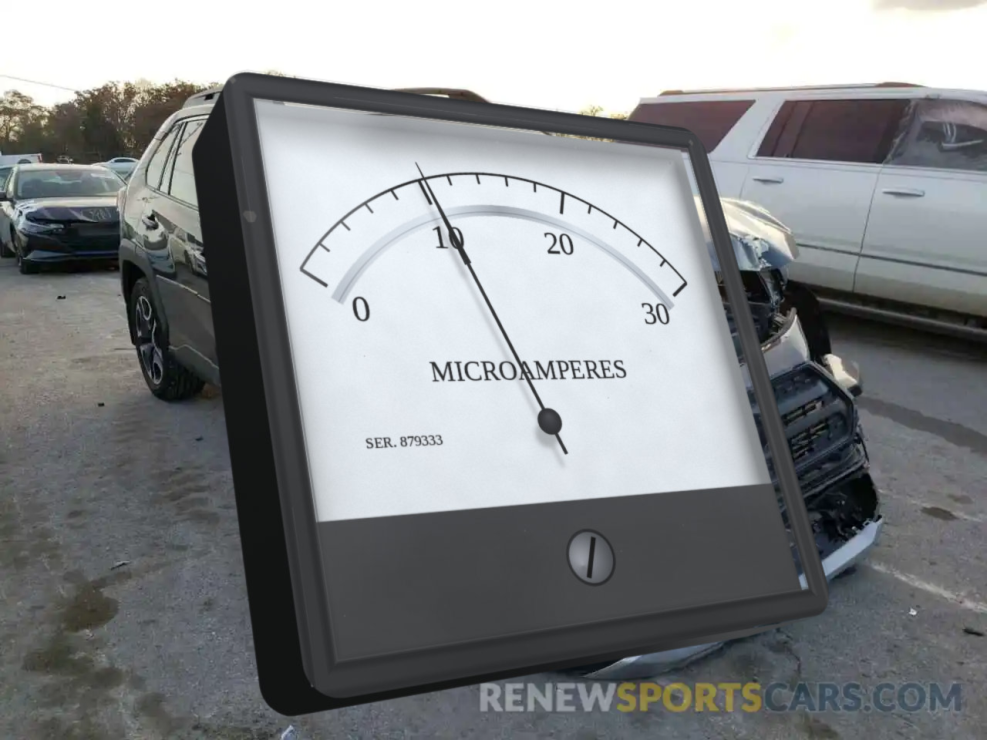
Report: 10 µA
